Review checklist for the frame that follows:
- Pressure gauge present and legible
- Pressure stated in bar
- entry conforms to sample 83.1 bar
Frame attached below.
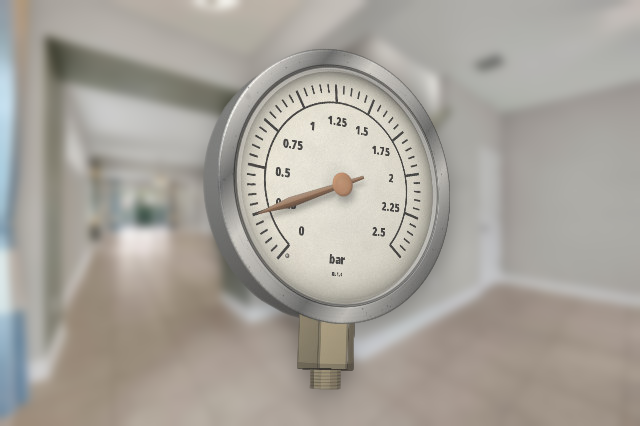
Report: 0.25 bar
